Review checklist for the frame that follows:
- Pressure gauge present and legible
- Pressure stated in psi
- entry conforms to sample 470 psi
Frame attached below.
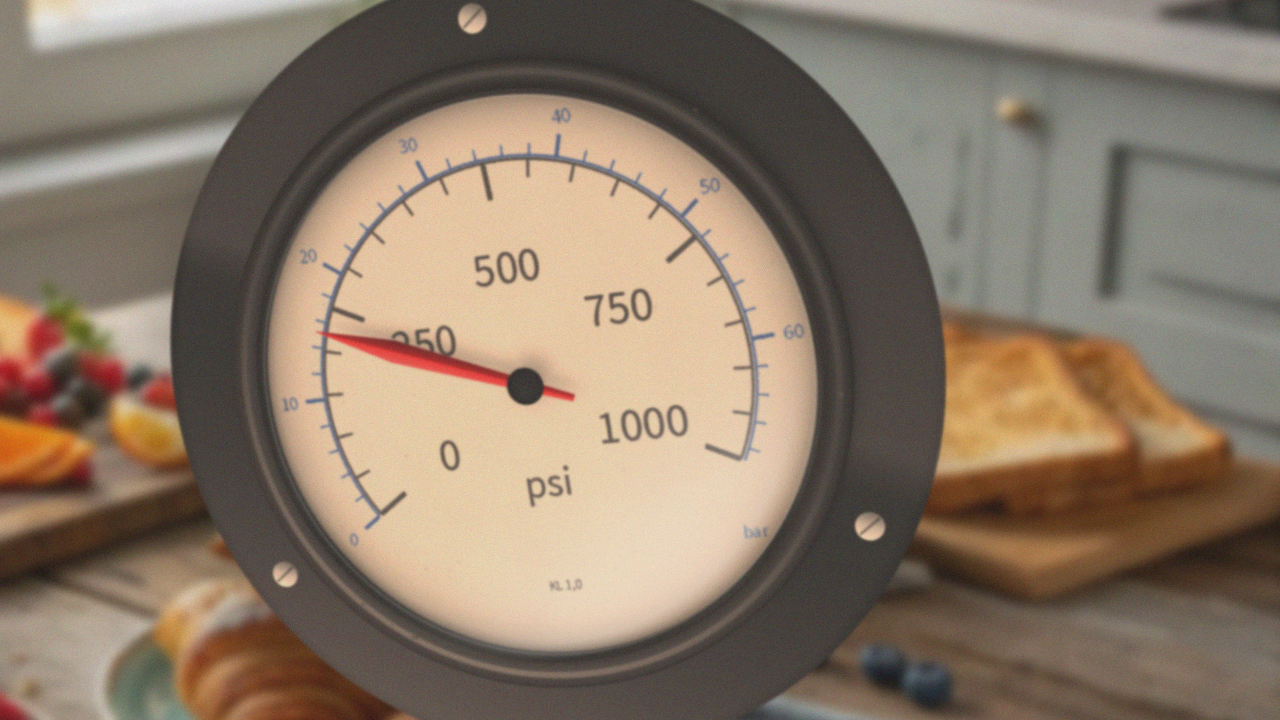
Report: 225 psi
